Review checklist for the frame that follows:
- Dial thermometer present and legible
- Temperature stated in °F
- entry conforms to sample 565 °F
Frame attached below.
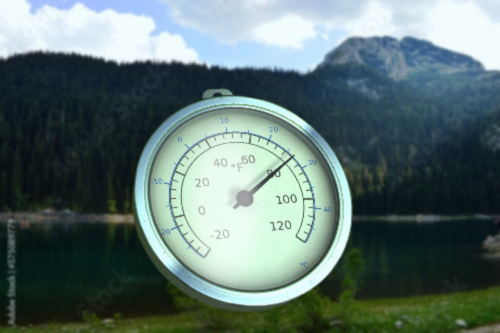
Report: 80 °F
